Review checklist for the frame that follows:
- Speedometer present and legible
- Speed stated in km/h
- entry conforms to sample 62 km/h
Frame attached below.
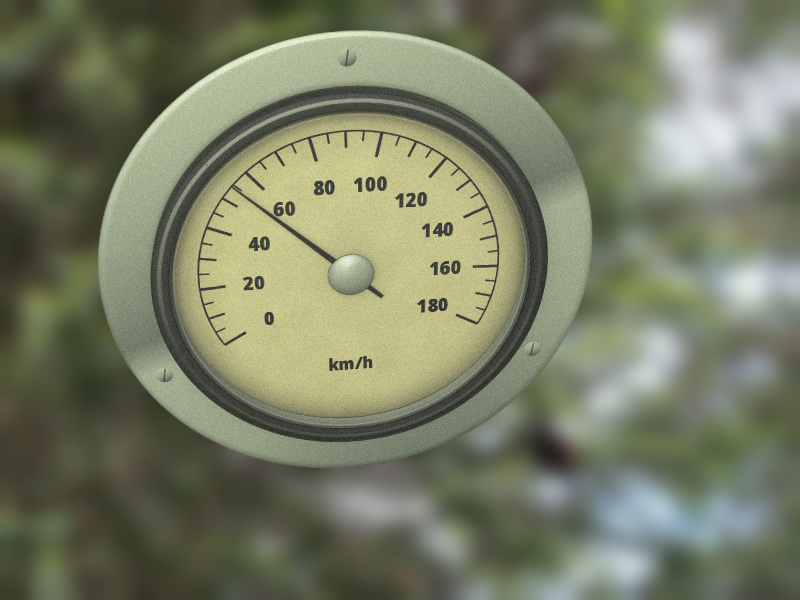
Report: 55 km/h
